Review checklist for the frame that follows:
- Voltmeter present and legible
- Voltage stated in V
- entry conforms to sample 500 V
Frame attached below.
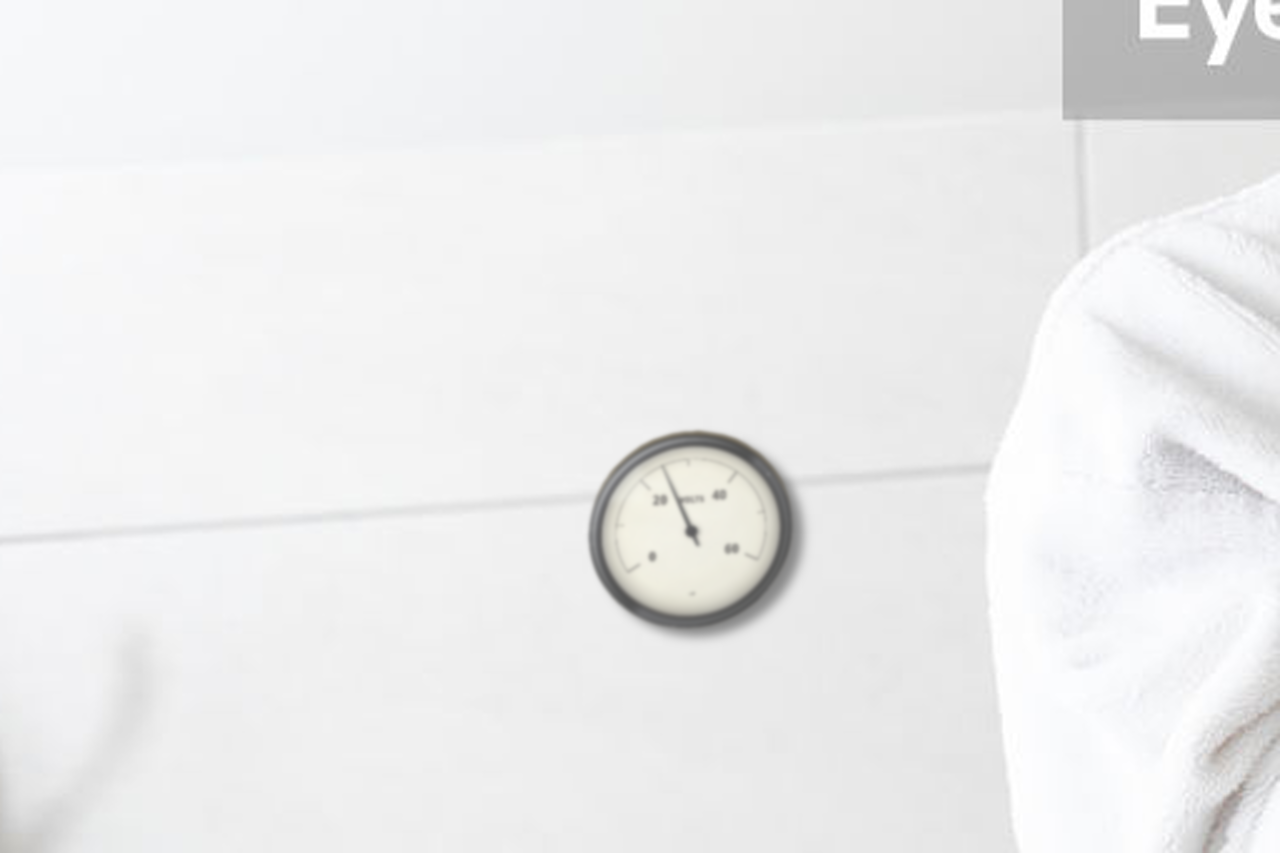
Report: 25 V
